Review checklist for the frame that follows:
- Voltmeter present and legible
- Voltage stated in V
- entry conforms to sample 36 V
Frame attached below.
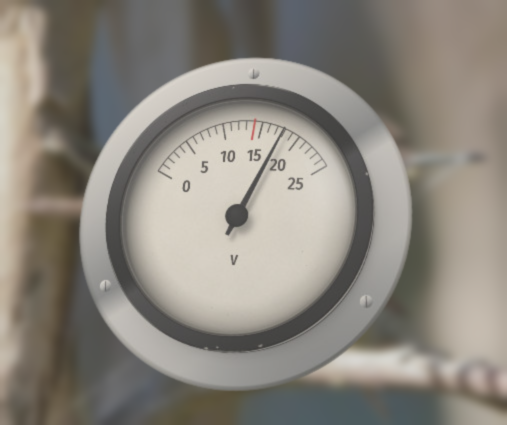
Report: 18 V
